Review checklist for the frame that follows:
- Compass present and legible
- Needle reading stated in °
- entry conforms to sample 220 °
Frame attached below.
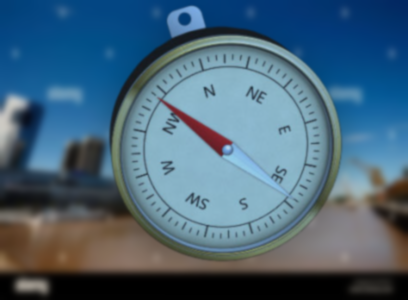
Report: 325 °
